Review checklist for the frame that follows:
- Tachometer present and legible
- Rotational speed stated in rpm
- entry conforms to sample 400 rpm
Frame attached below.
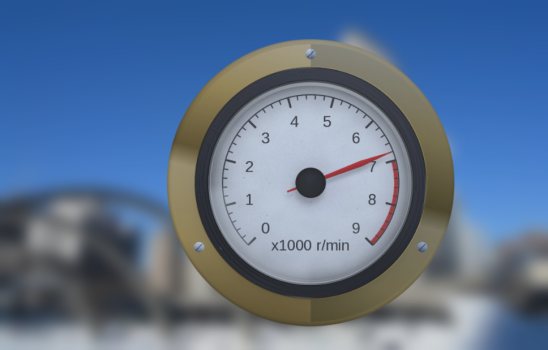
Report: 6800 rpm
